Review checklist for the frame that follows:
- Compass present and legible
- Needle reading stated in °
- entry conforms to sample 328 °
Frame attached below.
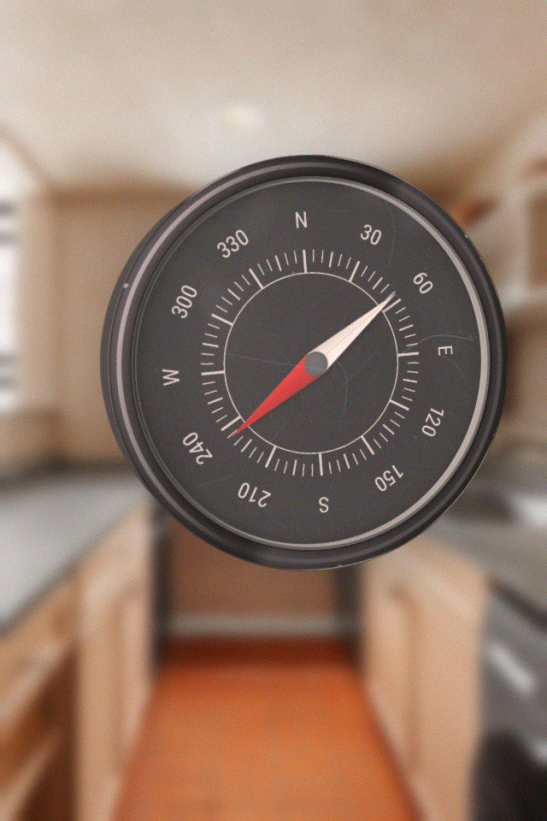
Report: 235 °
